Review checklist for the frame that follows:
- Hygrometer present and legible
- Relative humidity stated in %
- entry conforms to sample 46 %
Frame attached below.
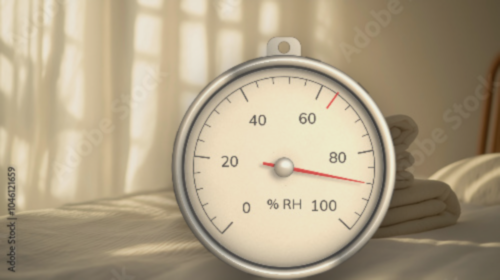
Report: 88 %
